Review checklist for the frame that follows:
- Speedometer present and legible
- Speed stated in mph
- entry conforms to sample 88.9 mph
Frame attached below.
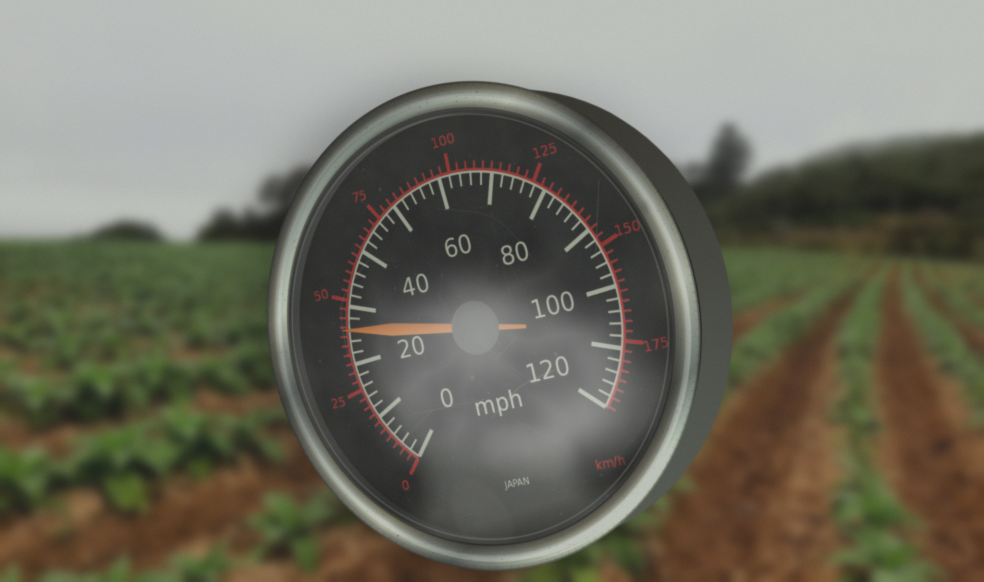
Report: 26 mph
